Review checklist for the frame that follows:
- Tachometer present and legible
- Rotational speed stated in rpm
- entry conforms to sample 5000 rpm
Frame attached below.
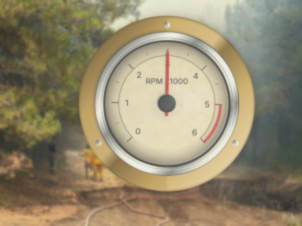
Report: 3000 rpm
